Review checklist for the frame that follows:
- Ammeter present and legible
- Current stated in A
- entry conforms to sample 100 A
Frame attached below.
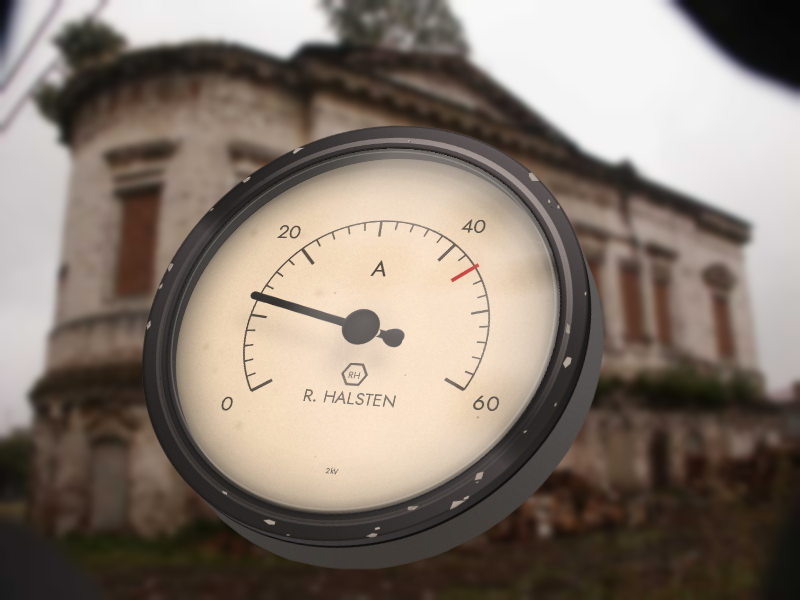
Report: 12 A
